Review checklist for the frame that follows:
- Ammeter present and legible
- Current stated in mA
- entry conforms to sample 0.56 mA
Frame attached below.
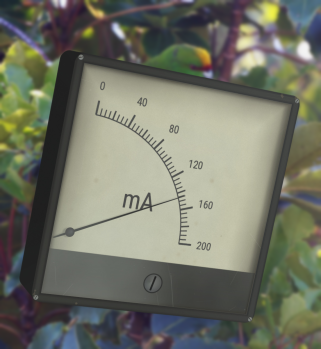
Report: 145 mA
